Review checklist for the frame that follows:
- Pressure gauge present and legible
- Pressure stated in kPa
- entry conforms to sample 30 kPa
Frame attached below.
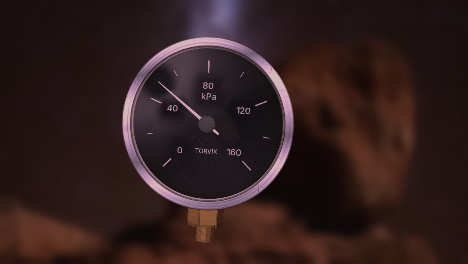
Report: 50 kPa
